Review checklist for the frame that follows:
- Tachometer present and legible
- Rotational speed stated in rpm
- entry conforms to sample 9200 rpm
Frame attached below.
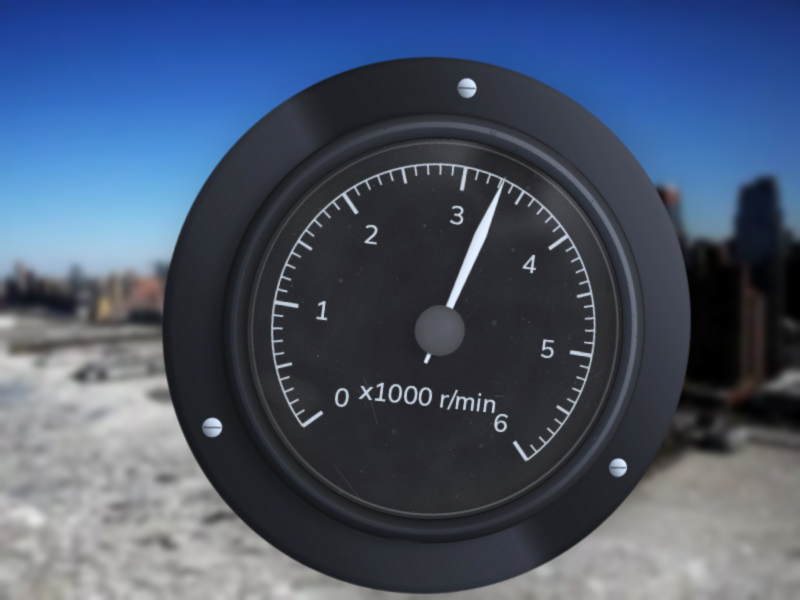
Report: 3300 rpm
